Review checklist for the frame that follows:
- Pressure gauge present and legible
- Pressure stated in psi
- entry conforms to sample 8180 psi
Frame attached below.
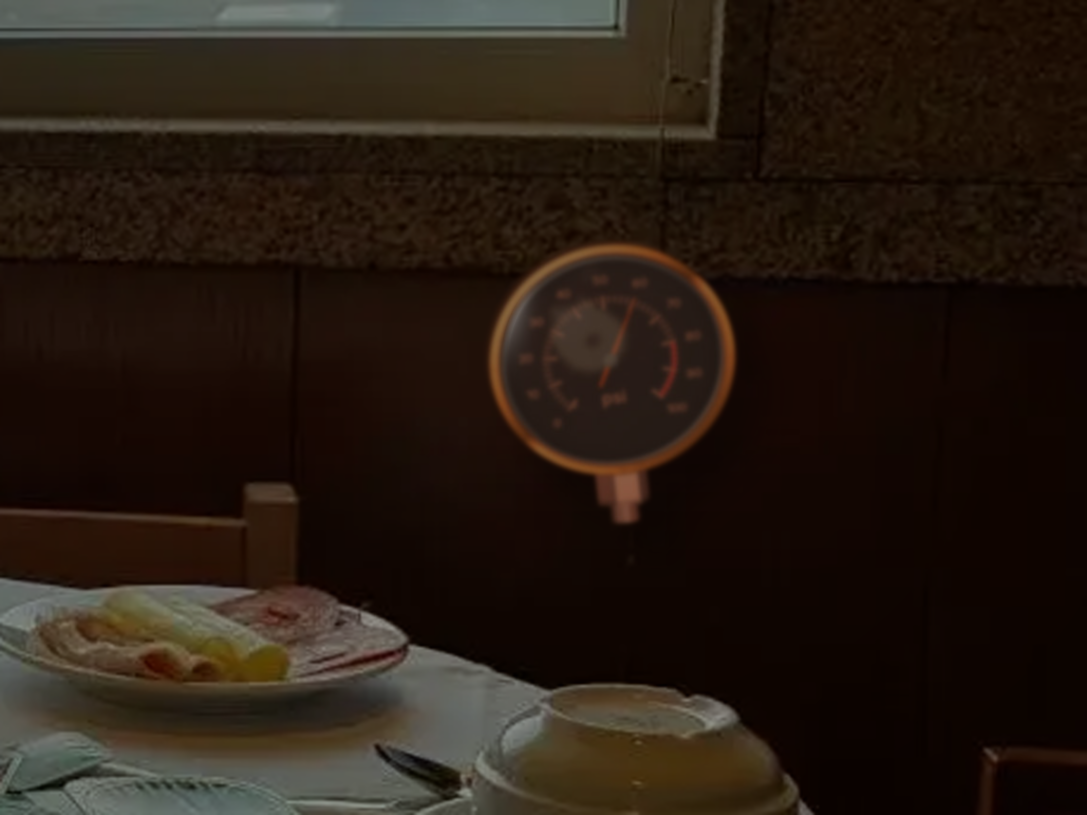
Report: 60 psi
